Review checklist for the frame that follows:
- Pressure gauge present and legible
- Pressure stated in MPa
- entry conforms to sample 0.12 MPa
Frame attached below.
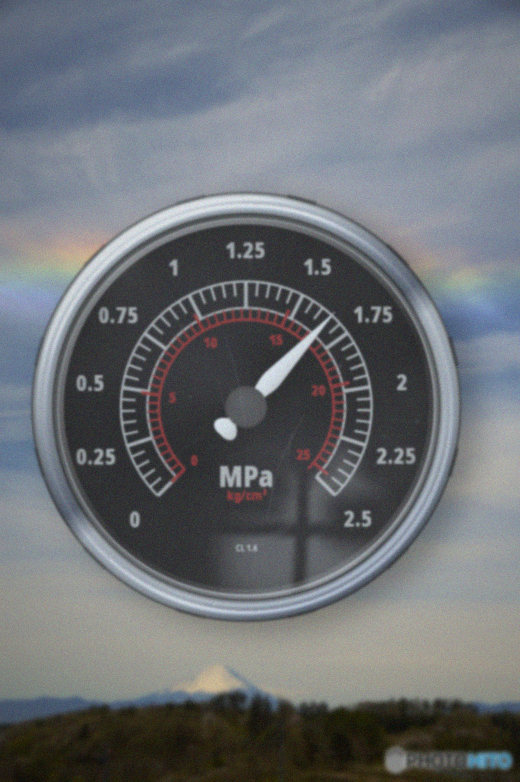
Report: 1.65 MPa
